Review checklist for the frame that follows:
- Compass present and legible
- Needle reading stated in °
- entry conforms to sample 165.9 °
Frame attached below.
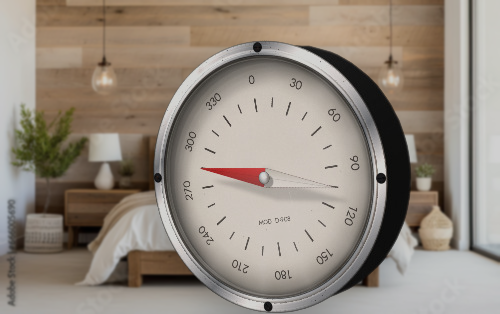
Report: 285 °
